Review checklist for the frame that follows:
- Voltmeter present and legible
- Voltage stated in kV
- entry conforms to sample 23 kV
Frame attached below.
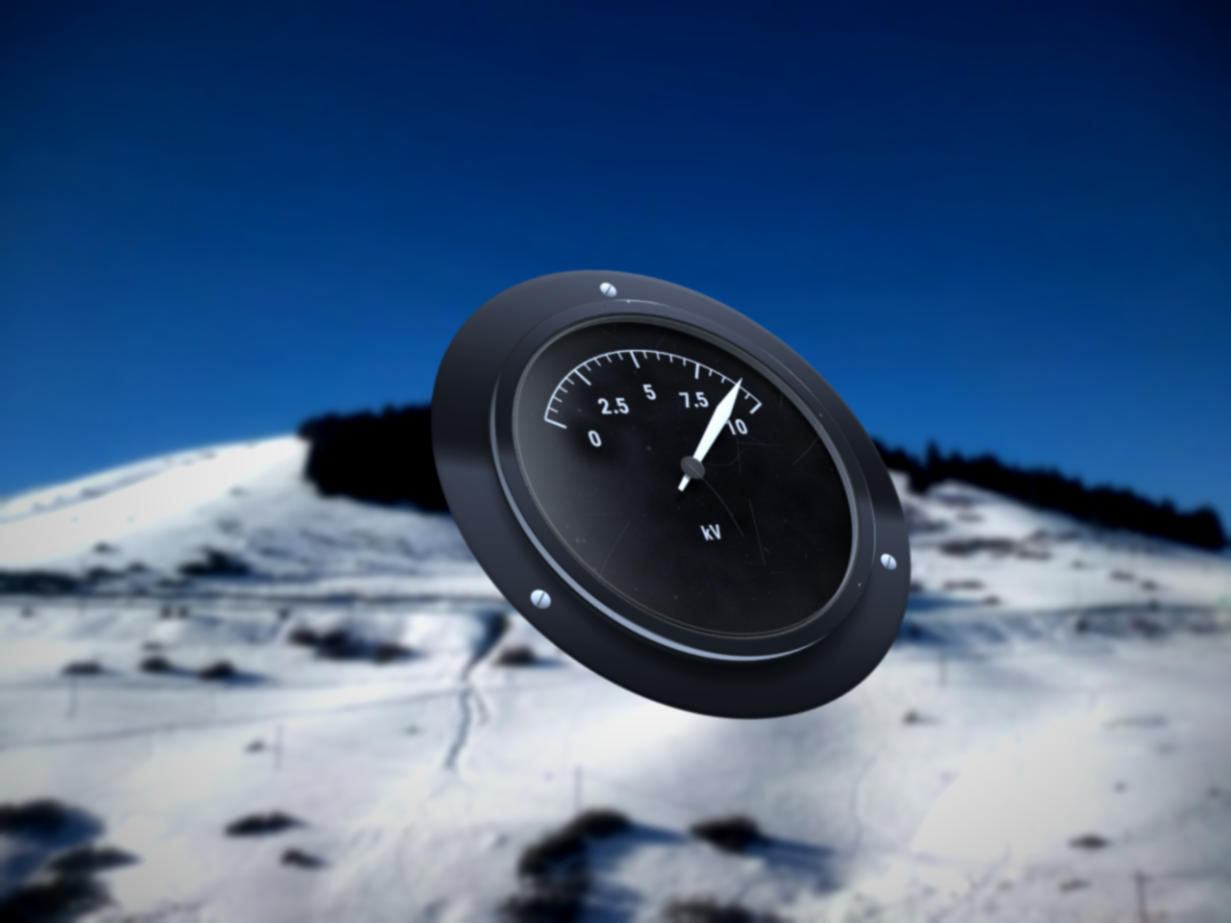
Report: 9 kV
